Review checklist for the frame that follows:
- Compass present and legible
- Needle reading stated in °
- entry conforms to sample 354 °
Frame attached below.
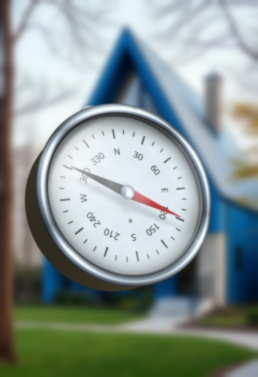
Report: 120 °
